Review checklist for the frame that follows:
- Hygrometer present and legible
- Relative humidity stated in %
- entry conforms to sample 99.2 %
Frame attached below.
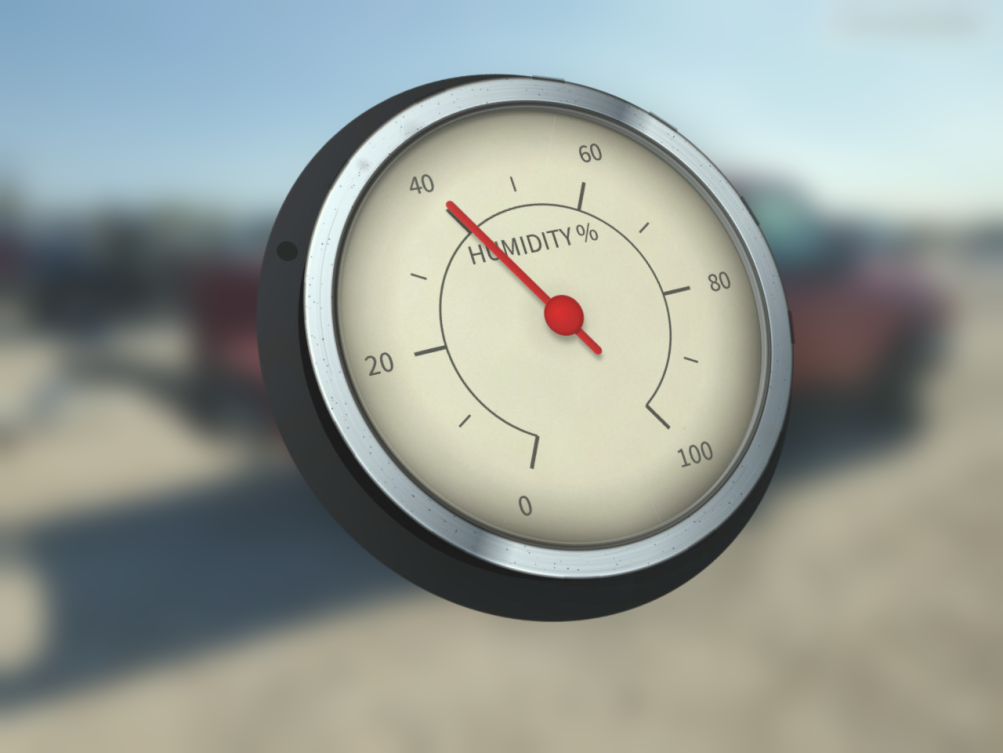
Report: 40 %
